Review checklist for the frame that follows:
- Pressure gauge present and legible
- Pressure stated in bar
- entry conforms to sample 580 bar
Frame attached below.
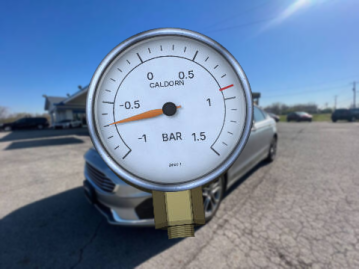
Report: -0.7 bar
